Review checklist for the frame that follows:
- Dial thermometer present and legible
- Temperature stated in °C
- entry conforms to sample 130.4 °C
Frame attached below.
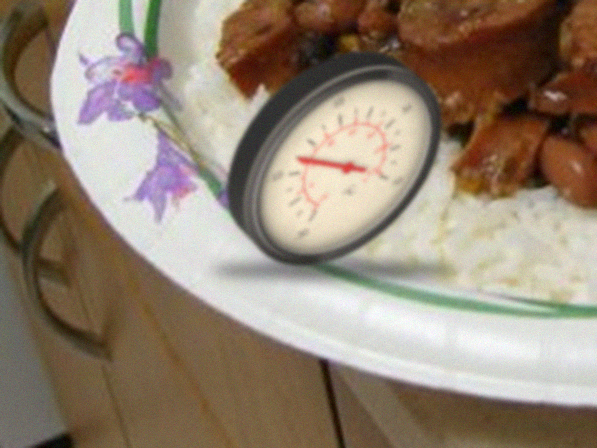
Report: -5 °C
